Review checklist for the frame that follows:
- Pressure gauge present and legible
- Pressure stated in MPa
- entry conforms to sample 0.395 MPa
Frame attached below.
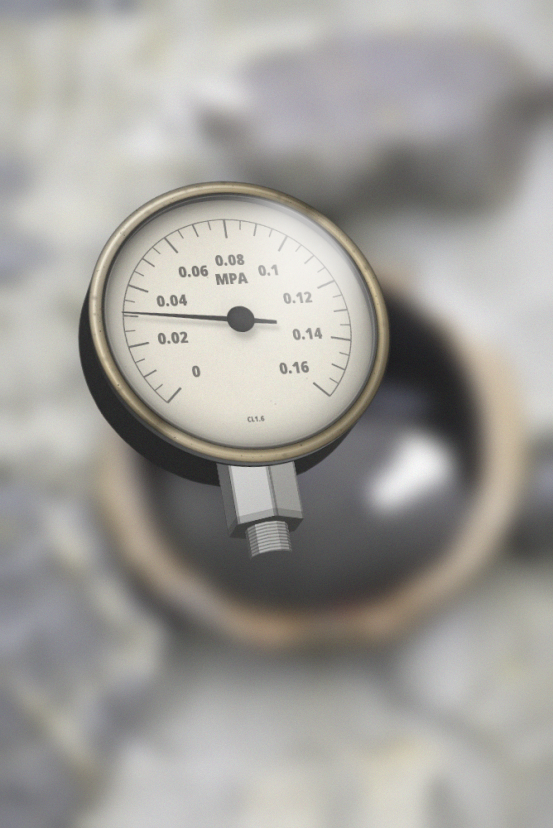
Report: 0.03 MPa
